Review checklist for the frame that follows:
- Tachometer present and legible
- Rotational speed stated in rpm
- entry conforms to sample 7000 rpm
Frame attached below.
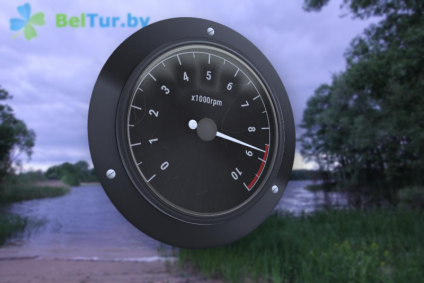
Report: 8750 rpm
